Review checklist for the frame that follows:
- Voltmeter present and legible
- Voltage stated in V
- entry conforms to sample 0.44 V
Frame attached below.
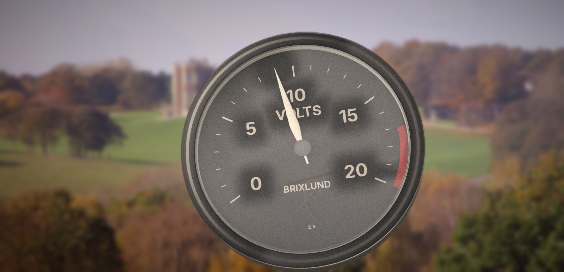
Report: 9 V
